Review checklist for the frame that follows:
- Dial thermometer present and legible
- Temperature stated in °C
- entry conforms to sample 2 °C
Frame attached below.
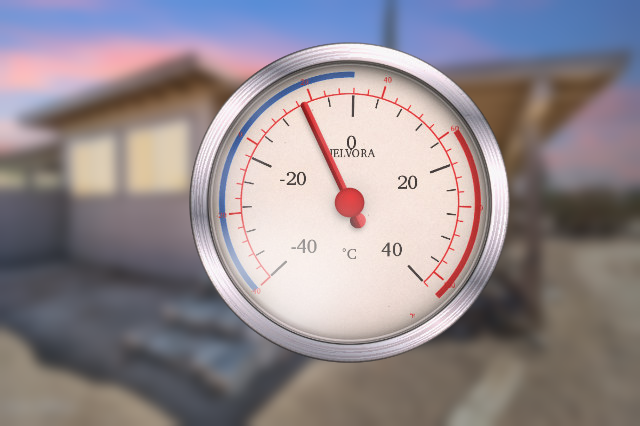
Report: -8 °C
